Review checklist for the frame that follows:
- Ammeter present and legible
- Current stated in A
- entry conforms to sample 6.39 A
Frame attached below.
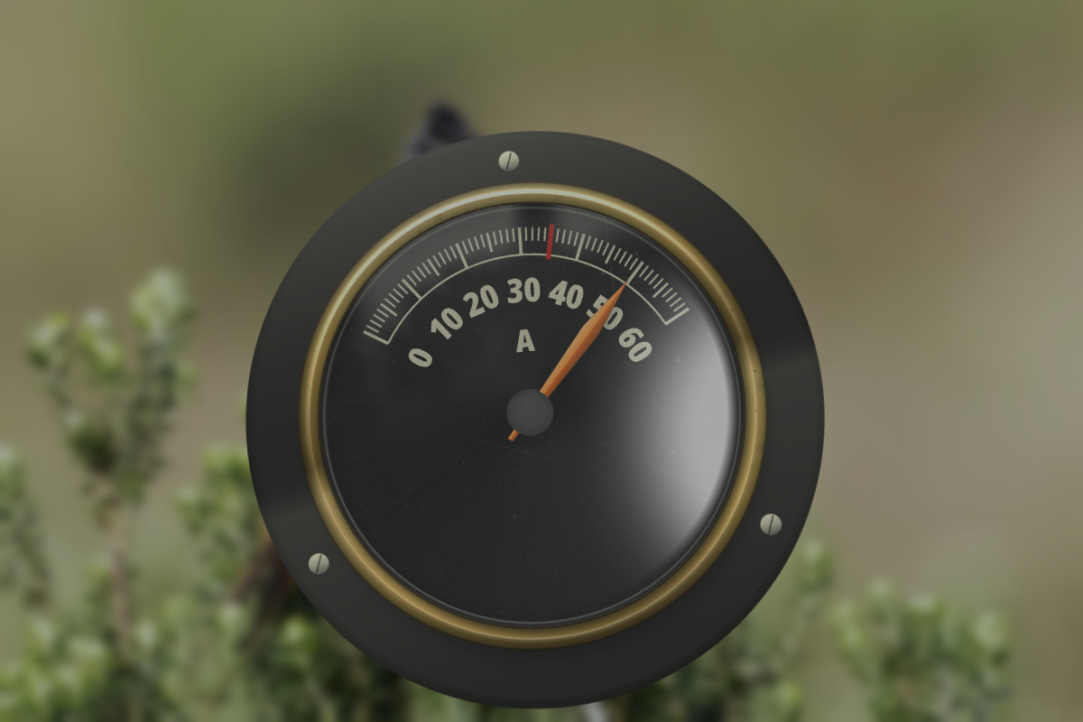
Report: 50 A
